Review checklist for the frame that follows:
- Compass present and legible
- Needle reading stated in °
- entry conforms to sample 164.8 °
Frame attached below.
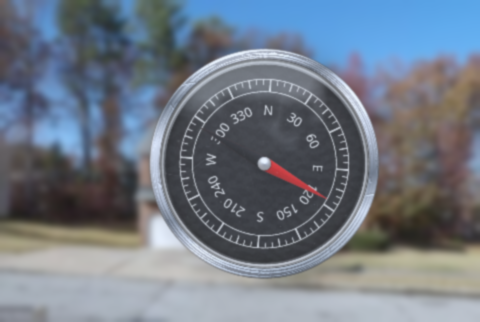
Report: 115 °
